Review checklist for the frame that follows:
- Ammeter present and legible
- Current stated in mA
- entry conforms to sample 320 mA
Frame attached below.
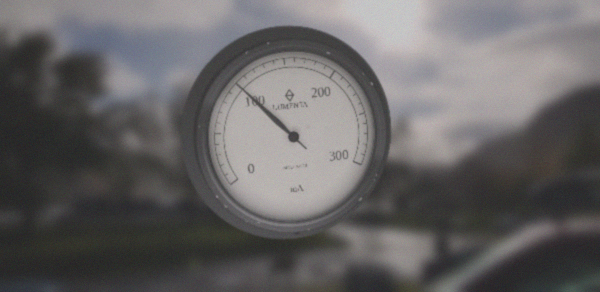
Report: 100 mA
